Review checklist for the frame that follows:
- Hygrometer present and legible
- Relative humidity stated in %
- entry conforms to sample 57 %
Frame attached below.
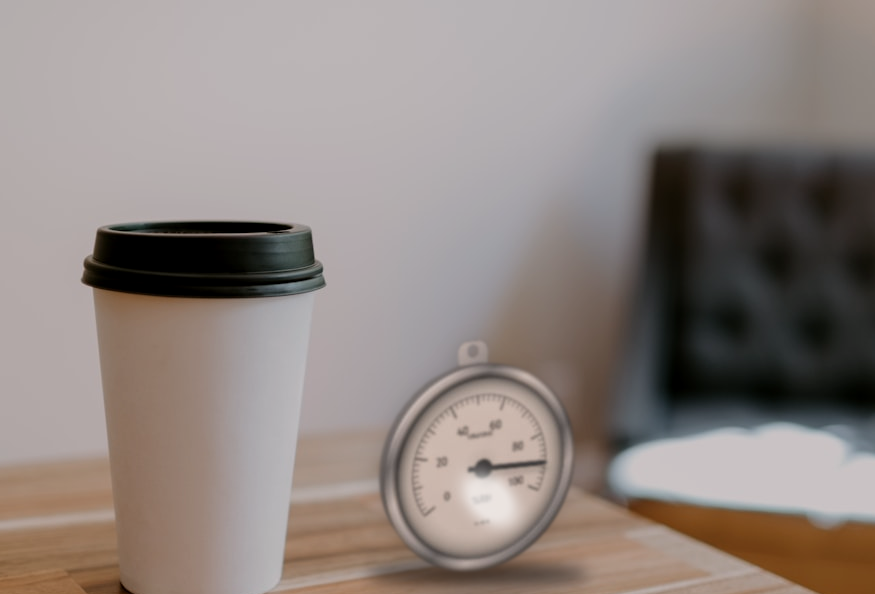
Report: 90 %
